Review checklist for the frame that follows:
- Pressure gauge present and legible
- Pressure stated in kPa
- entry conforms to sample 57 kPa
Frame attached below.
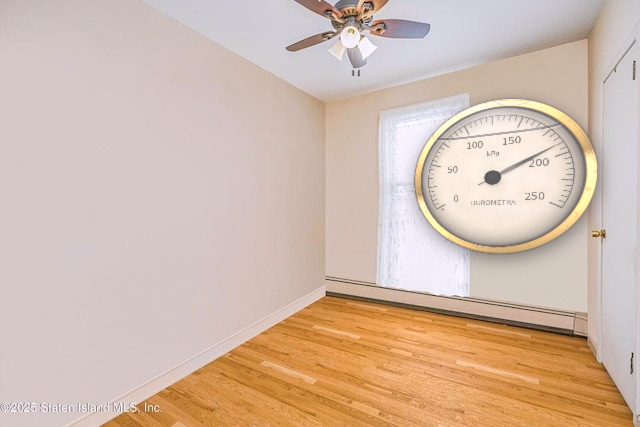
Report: 190 kPa
